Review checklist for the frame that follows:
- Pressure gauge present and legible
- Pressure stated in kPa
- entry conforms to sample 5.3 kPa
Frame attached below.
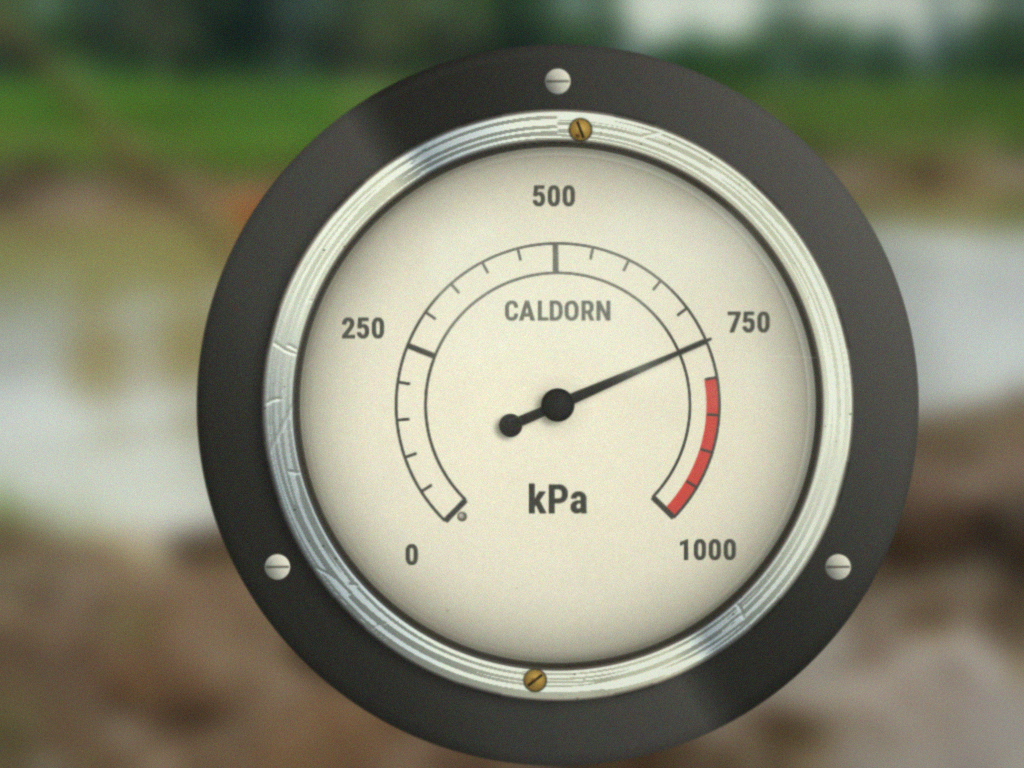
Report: 750 kPa
